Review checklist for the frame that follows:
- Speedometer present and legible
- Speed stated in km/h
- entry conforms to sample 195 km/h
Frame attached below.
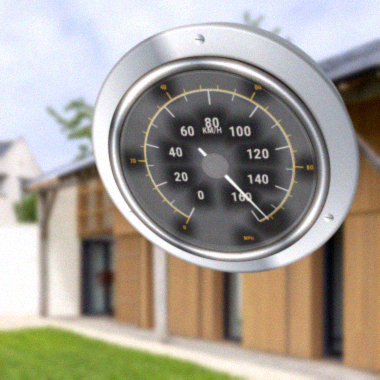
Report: 155 km/h
